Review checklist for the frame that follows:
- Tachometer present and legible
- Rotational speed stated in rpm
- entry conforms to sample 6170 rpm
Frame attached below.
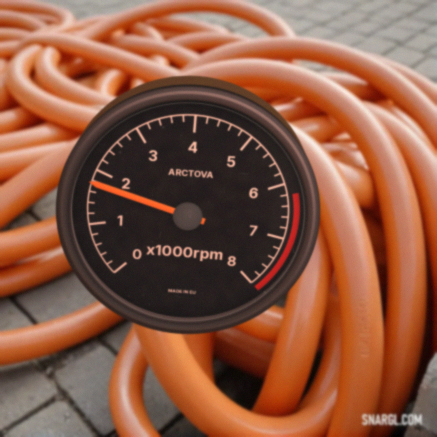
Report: 1800 rpm
